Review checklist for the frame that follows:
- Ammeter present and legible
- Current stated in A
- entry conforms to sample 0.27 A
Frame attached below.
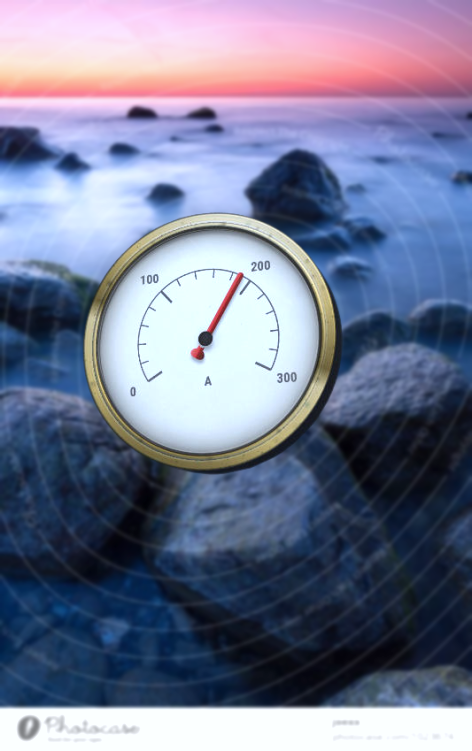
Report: 190 A
